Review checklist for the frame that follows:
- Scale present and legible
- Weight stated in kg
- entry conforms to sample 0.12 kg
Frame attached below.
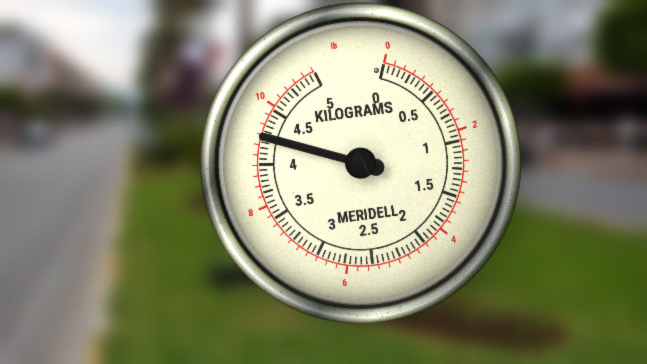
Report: 4.25 kg
